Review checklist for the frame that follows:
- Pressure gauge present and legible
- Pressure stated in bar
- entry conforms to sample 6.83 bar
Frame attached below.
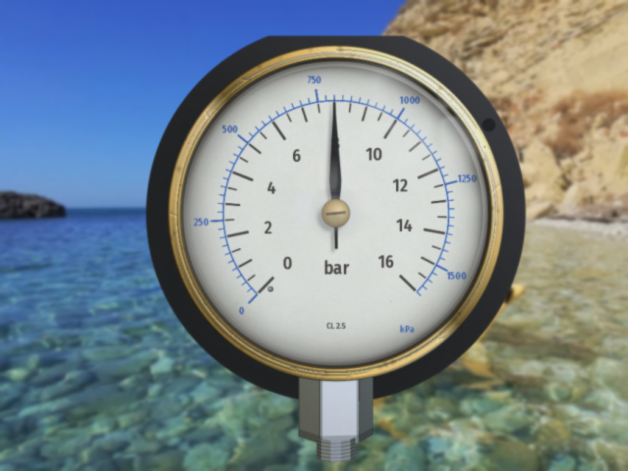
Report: 8 bar
